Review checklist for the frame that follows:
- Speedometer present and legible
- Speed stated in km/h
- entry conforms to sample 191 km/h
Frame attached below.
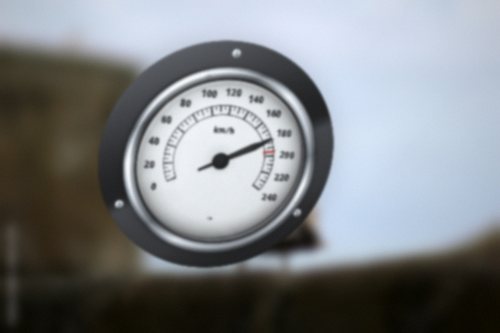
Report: 180 km/h
